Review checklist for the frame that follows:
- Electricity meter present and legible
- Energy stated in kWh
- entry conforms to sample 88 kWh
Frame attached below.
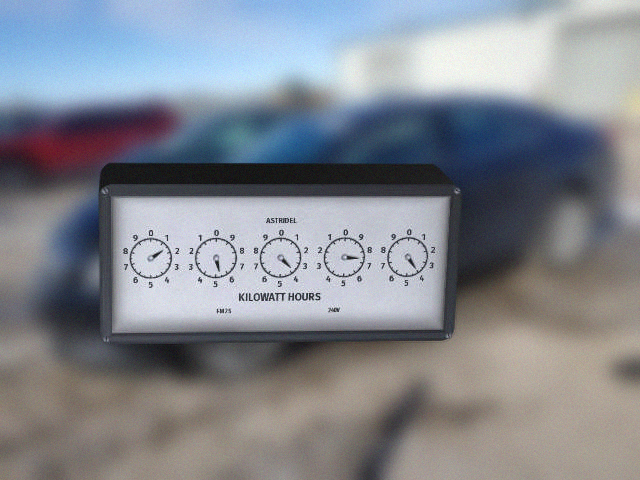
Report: 15374 kWh
